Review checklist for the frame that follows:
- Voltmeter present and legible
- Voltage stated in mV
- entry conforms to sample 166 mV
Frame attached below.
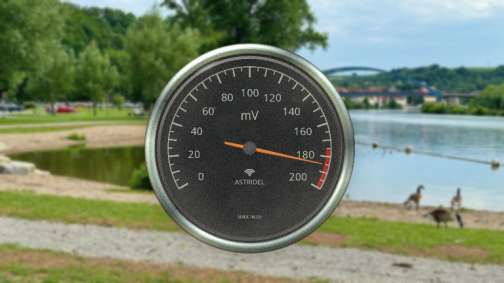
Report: 185 mV
